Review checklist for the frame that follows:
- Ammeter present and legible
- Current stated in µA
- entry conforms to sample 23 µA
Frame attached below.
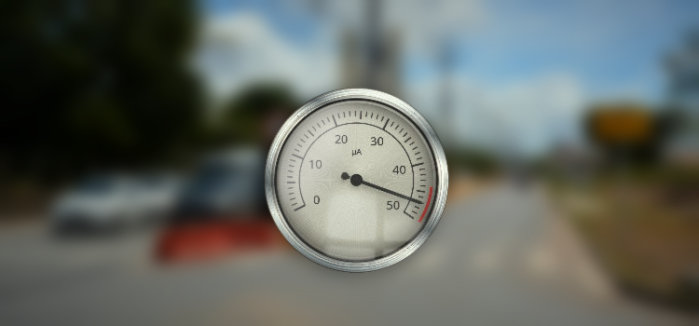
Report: 47 µA
